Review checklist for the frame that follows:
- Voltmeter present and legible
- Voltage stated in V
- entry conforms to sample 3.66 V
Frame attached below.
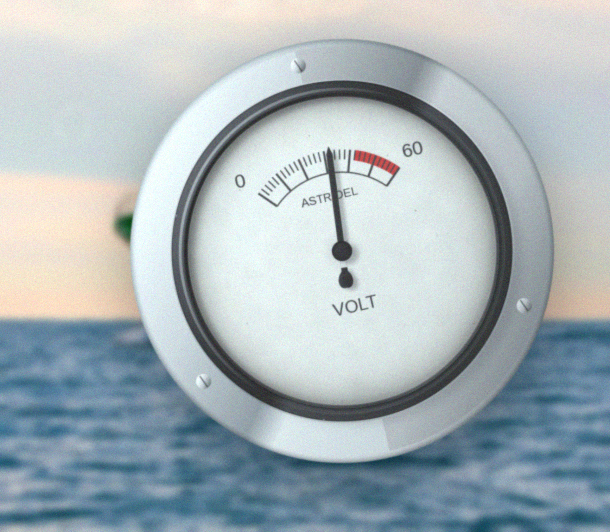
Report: 32 V
